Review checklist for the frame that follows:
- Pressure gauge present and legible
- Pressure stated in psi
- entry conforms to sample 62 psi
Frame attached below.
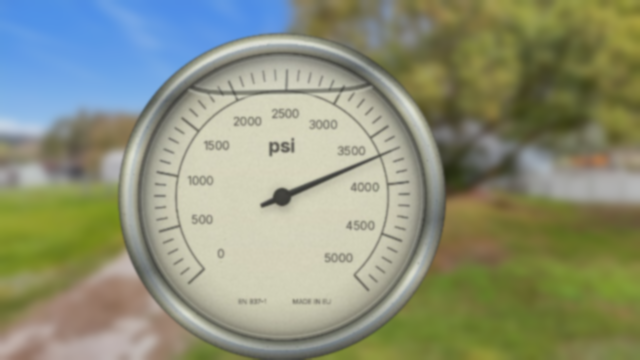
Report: 3700 psi
